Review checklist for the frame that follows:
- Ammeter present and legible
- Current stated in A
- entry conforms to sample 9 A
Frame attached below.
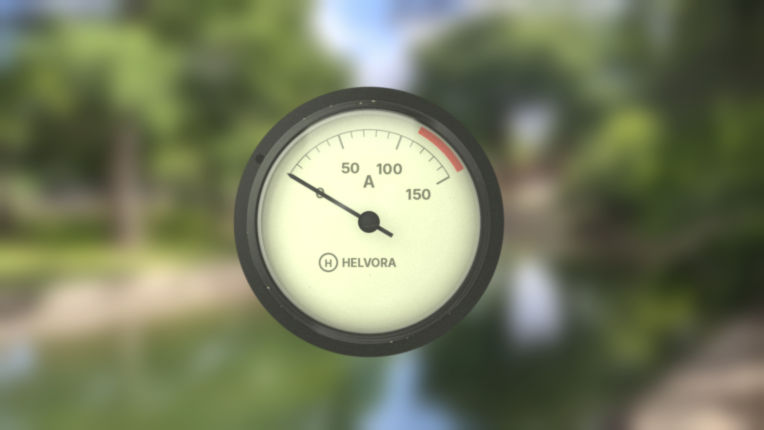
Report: 0 A
